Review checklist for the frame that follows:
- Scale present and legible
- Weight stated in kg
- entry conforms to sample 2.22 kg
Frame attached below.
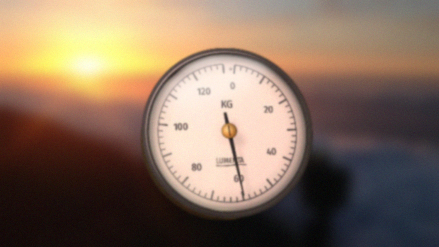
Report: 60 kg
